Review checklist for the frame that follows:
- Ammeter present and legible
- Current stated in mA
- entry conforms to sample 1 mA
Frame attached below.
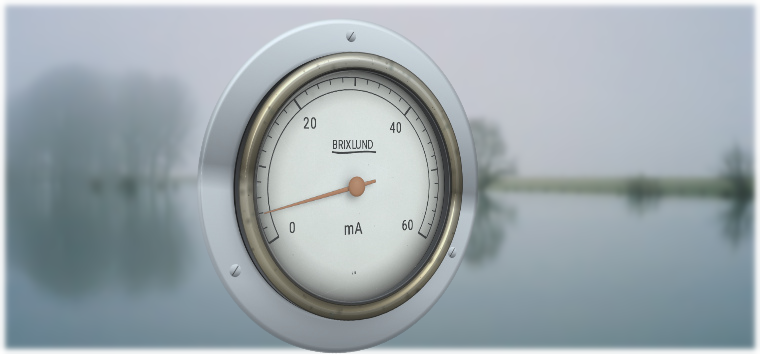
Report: 4 mA
